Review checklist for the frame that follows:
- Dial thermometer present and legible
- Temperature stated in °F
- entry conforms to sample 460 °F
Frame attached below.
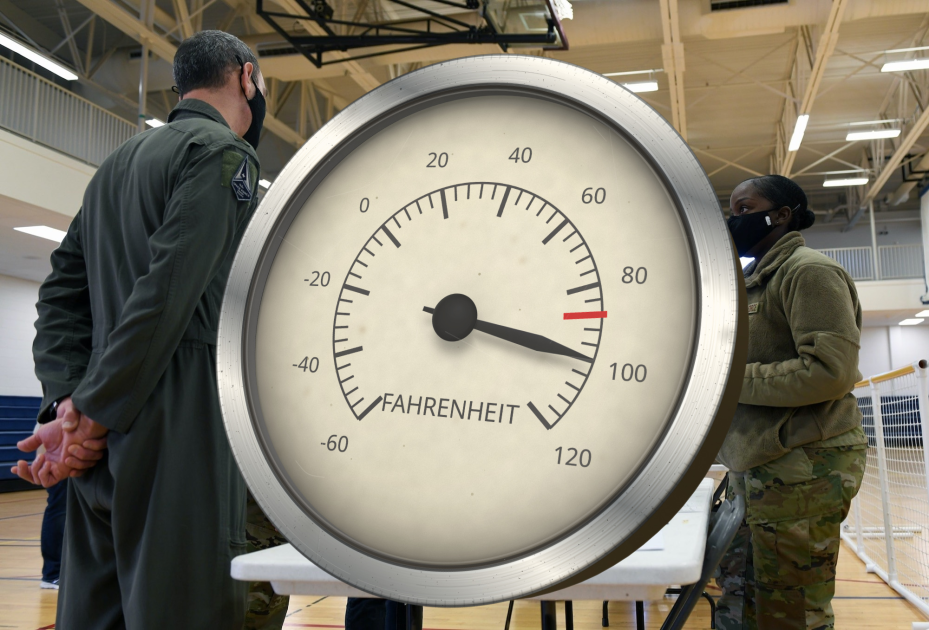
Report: 100 °F
